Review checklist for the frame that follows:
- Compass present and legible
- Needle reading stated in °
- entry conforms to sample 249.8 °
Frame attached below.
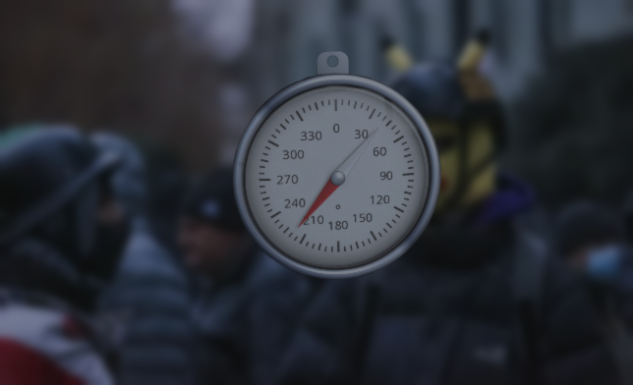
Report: 220 °
